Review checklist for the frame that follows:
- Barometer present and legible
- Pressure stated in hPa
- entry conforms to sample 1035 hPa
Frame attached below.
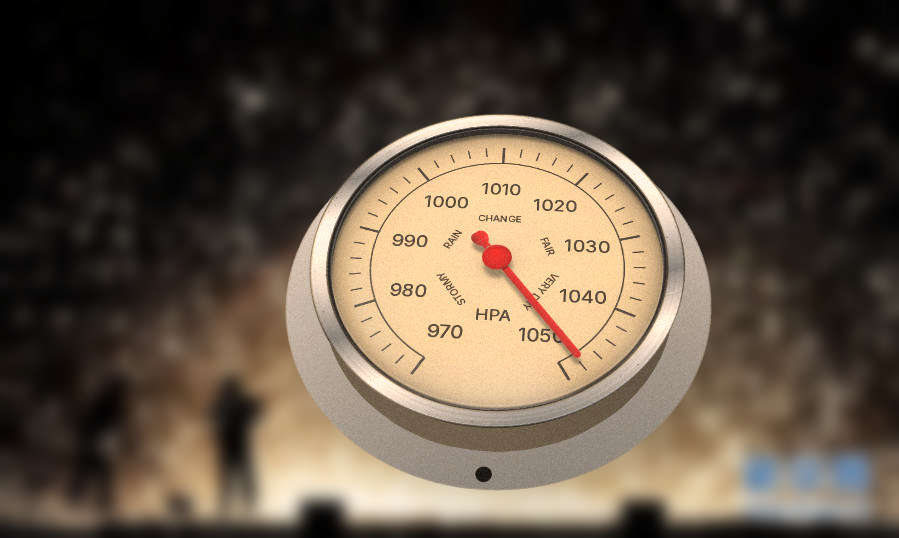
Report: 1048 hPa
